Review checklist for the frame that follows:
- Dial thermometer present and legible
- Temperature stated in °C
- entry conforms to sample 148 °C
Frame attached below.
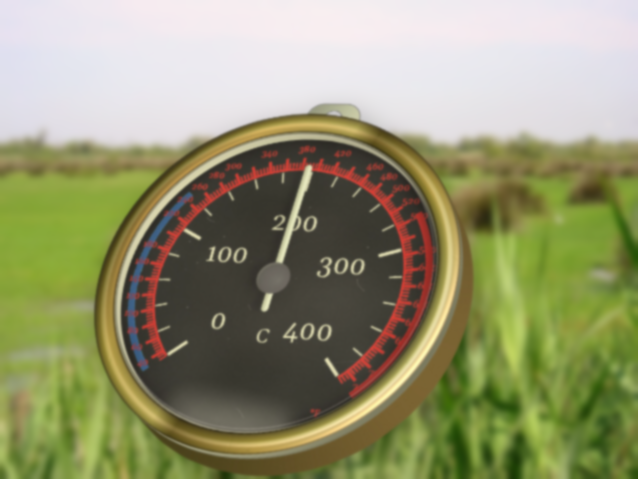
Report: 200 °C
